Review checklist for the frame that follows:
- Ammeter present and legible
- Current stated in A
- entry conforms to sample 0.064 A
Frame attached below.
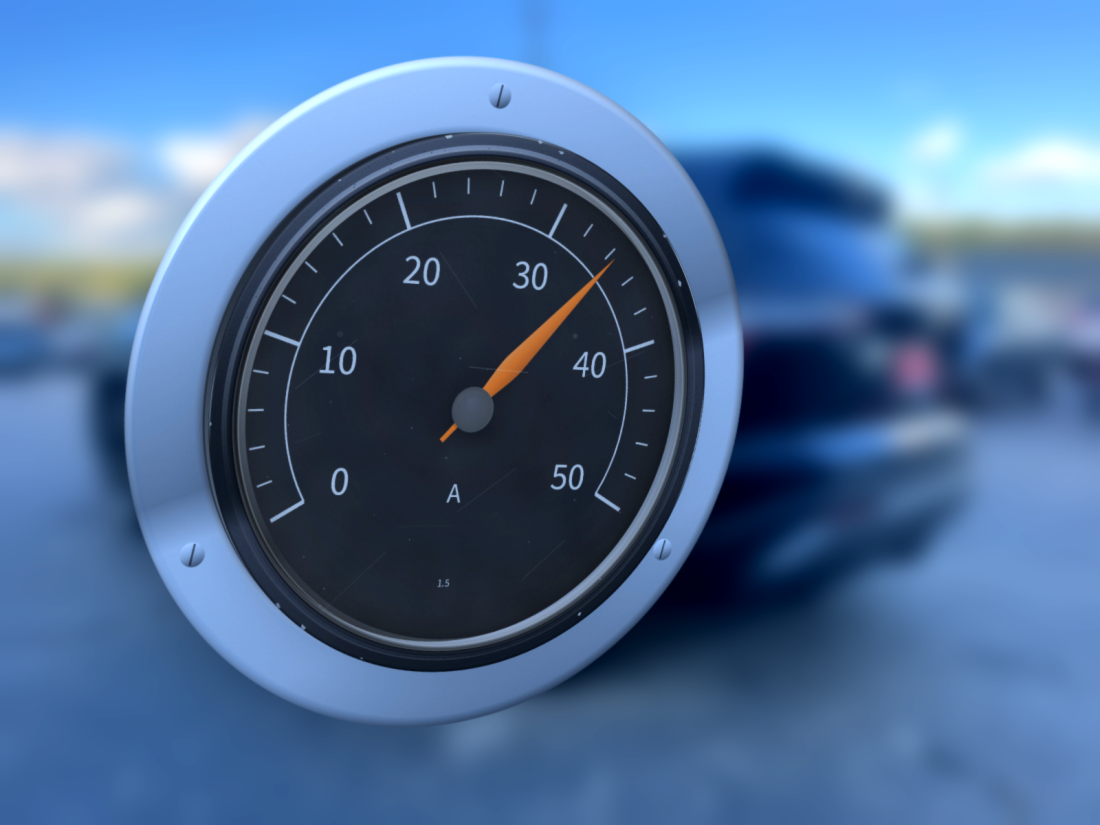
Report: 34 A
